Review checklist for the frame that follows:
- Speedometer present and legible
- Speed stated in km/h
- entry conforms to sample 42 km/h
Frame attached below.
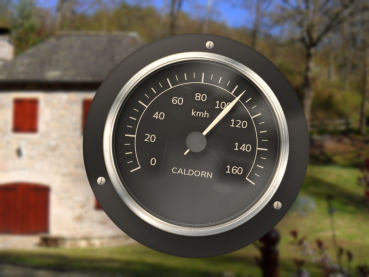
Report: 105 km/h
